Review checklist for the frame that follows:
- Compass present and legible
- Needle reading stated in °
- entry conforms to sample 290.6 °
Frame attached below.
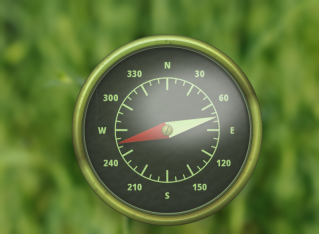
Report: 255 °
